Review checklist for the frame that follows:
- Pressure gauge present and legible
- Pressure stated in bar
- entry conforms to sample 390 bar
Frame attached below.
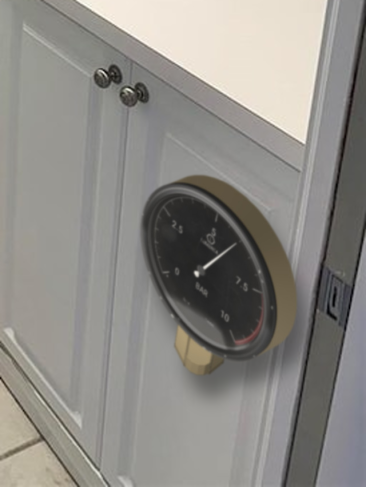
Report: 6 bar
